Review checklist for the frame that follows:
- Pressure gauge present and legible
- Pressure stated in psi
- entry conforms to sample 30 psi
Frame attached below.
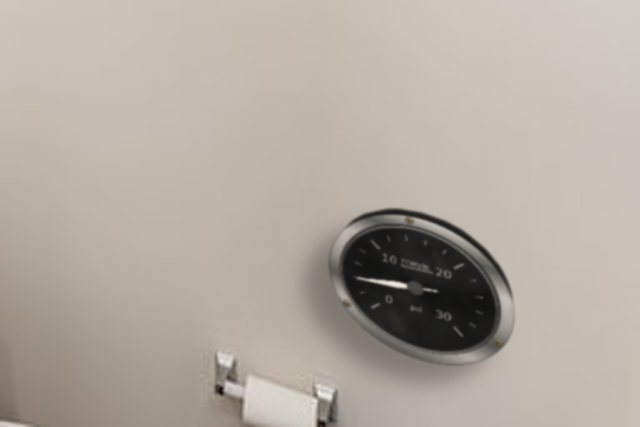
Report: 4 psi
